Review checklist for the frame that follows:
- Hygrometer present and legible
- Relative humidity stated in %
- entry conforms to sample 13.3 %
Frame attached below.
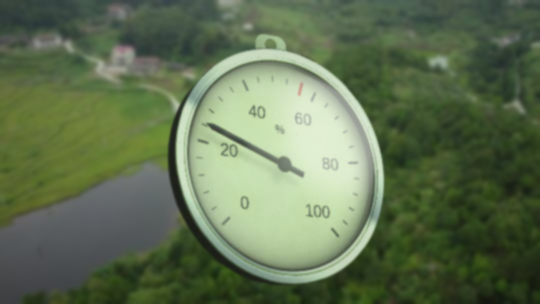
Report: 24 %
